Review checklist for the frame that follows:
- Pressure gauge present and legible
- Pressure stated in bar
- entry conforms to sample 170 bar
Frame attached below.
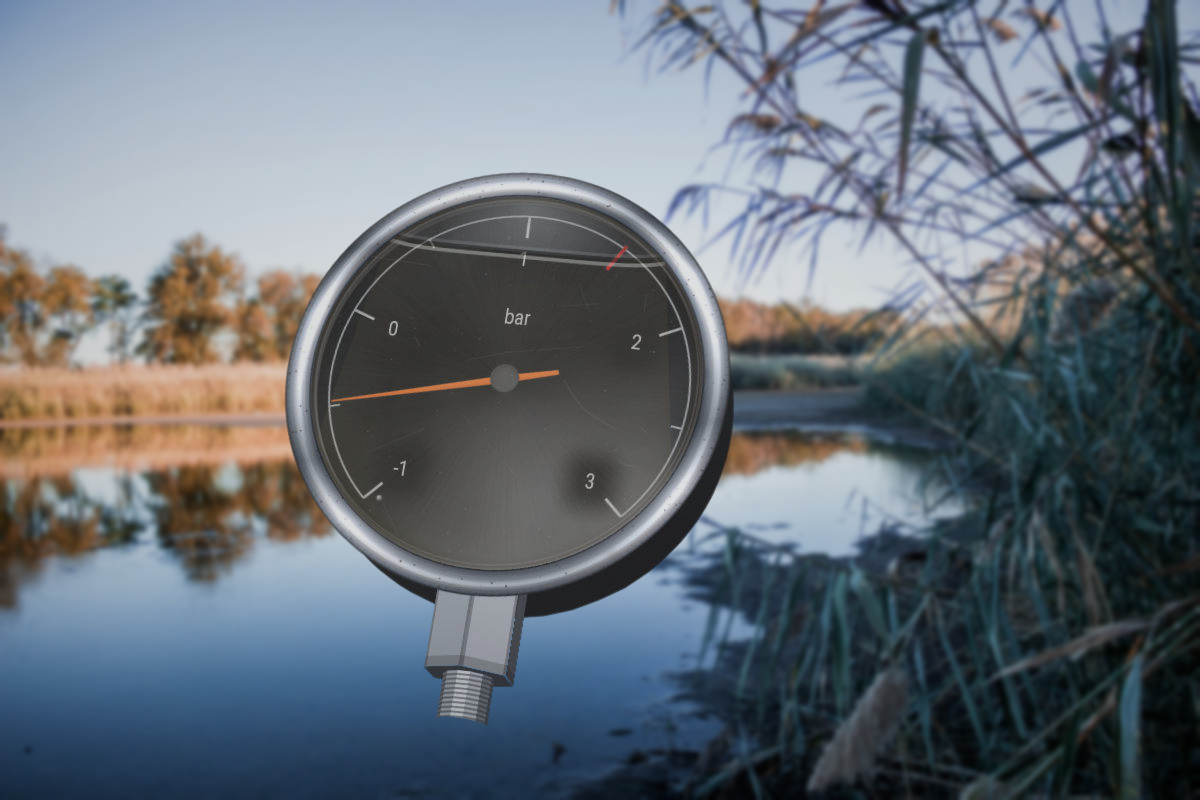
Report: -0.5 bar
